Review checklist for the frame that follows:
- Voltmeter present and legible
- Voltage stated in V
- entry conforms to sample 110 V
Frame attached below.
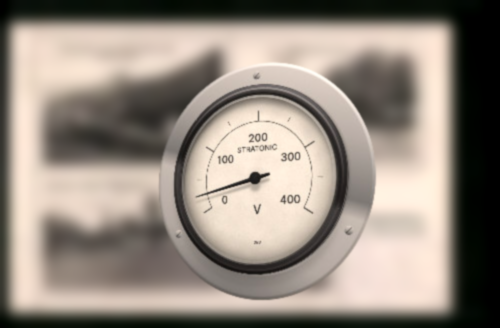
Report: 25 V
